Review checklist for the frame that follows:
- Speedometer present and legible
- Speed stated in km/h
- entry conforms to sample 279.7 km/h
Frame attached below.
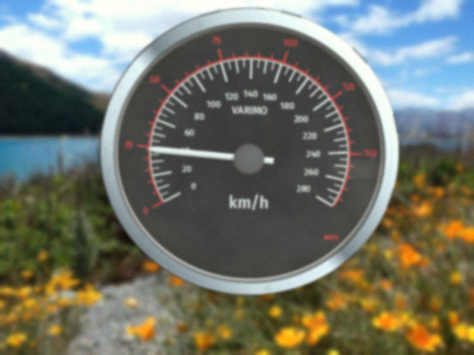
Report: 40 km/h
